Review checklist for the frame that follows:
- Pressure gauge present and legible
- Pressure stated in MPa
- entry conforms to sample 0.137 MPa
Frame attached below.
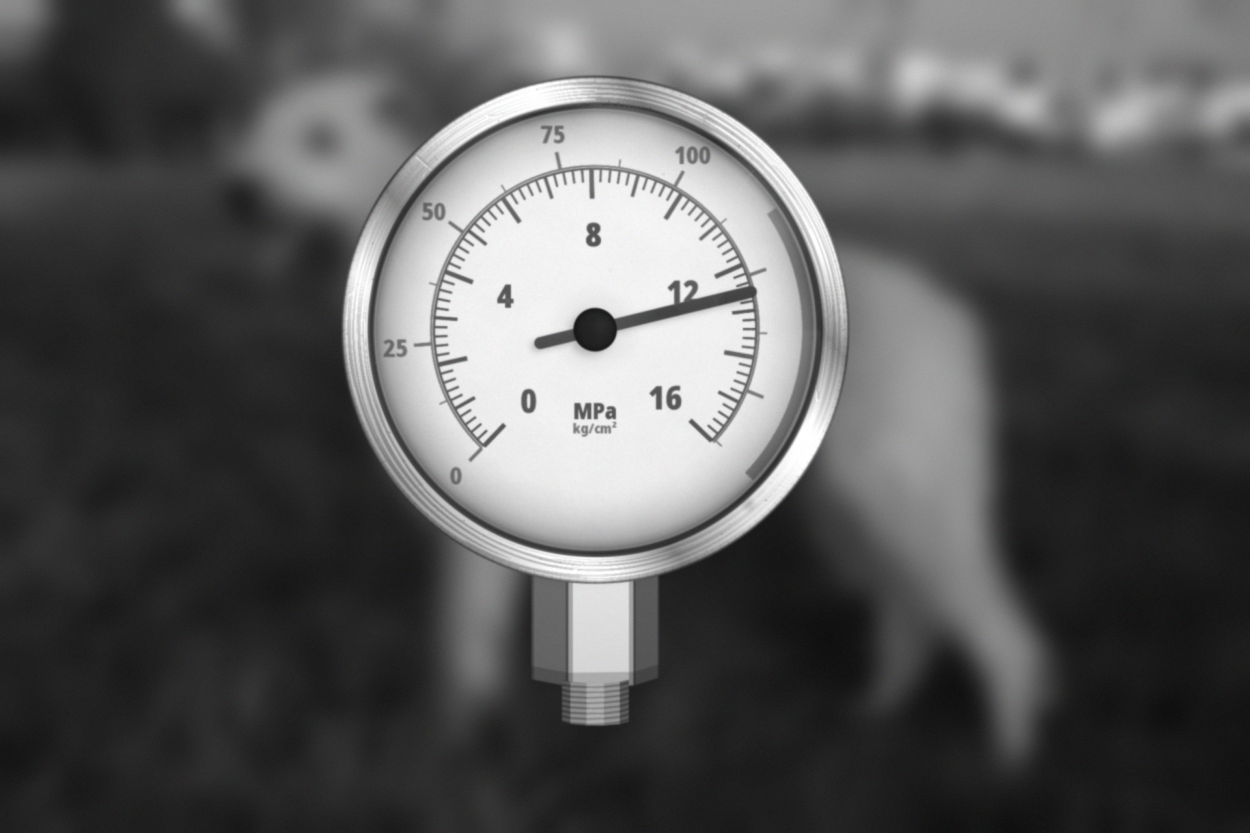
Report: 12.6 MPa
